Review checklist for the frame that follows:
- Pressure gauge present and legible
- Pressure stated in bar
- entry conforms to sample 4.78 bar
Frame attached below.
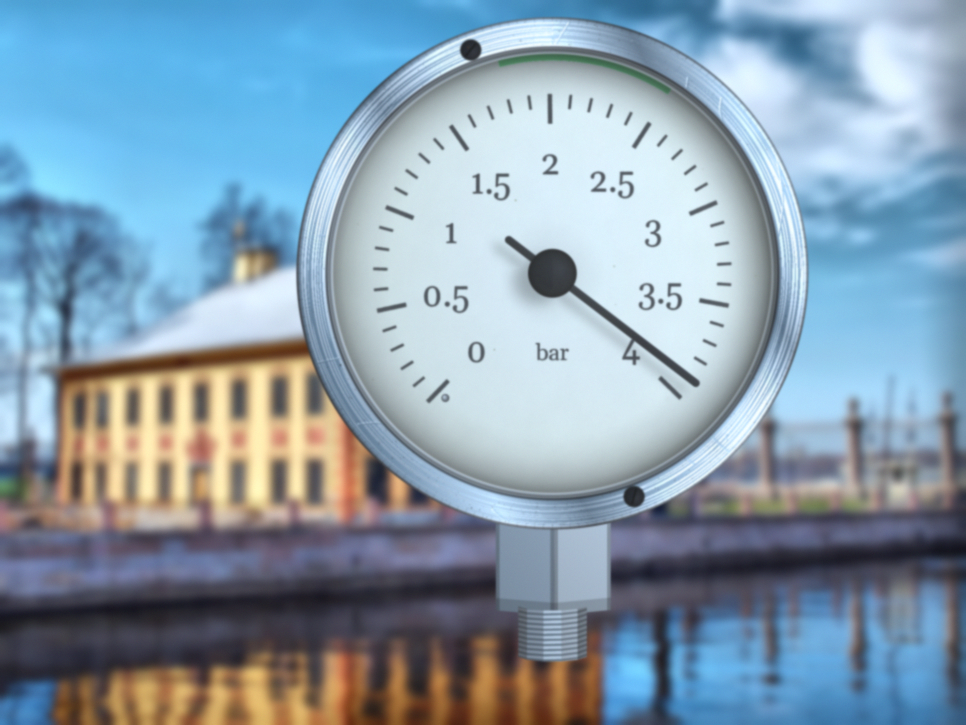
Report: 3.9 bar
